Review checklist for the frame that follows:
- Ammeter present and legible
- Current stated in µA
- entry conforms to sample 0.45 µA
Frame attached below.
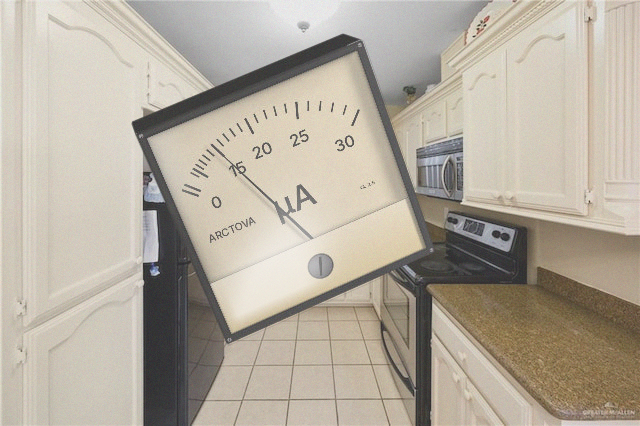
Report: 15 µA
